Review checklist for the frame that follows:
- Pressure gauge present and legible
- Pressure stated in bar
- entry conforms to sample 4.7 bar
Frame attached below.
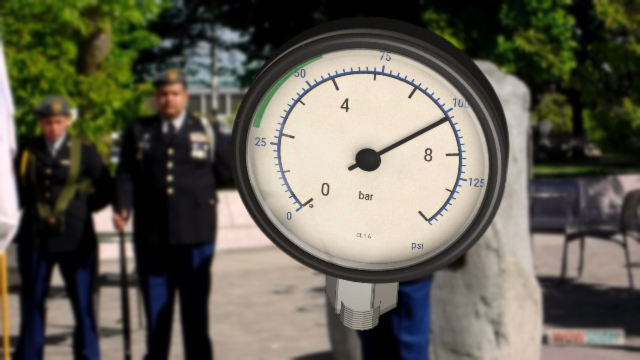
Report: 7 bar
